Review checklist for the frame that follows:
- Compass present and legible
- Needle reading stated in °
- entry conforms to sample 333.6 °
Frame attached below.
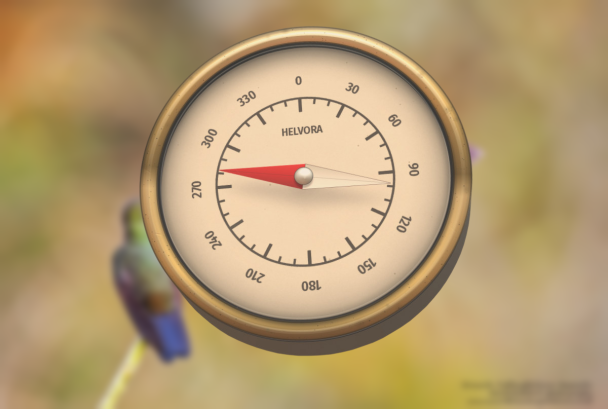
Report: 280 °
